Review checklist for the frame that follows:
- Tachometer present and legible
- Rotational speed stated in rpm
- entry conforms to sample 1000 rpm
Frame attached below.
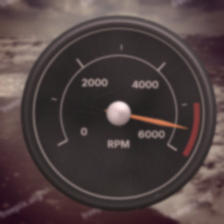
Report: 5500 rpm
